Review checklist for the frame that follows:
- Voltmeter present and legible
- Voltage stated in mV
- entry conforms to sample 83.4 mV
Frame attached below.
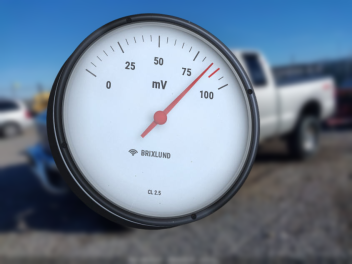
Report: 85 mV
